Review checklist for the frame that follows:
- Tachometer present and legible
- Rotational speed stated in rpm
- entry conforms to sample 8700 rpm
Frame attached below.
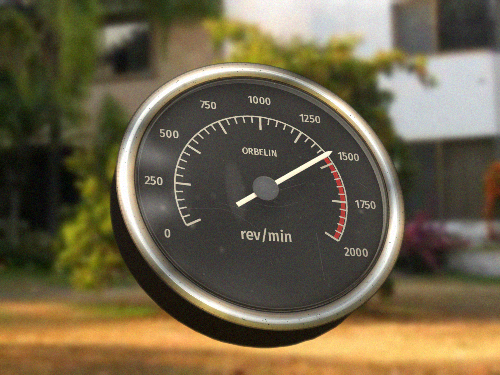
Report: 1450 rpm
